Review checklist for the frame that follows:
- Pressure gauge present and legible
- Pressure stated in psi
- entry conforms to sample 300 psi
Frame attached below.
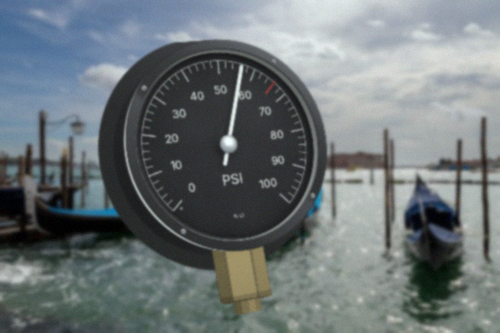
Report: 56 psi
